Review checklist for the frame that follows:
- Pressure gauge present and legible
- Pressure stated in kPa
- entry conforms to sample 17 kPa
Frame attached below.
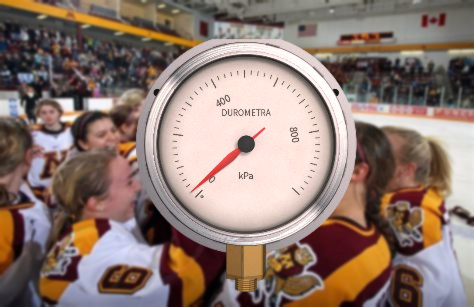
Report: 20 kPa
